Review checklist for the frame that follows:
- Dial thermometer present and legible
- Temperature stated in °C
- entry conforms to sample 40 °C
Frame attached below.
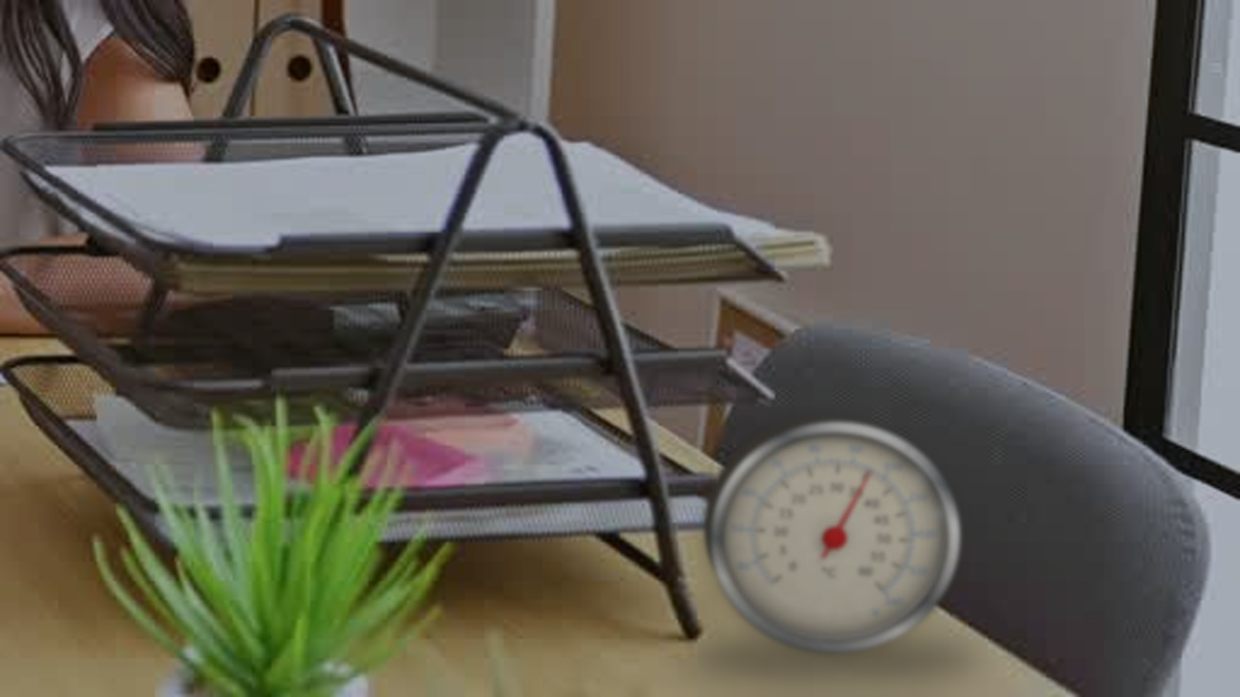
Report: 35 °C
